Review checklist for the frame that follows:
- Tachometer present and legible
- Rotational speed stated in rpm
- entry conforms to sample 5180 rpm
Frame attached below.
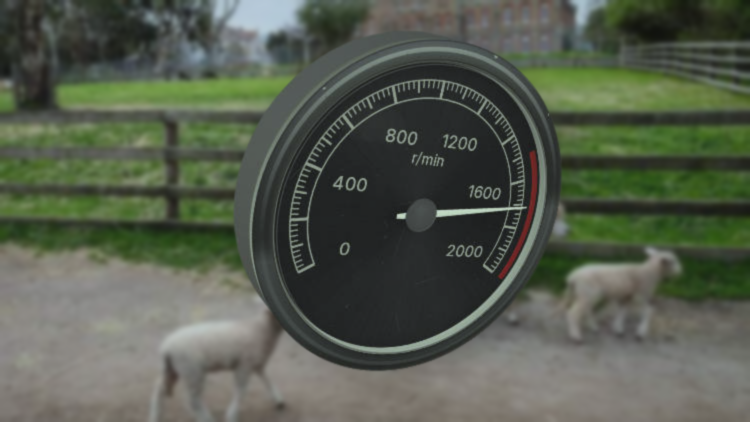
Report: 1700 rpm
